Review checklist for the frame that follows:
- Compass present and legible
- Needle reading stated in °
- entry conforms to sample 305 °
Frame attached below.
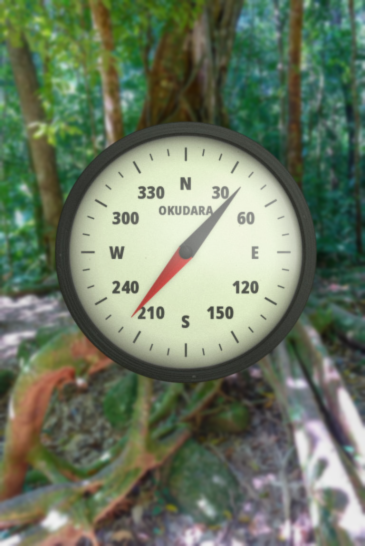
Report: 220 °
